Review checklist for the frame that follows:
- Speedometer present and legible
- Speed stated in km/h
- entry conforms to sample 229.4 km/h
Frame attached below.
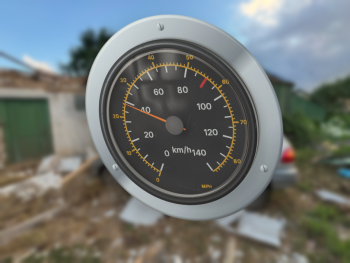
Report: 40 km/h
